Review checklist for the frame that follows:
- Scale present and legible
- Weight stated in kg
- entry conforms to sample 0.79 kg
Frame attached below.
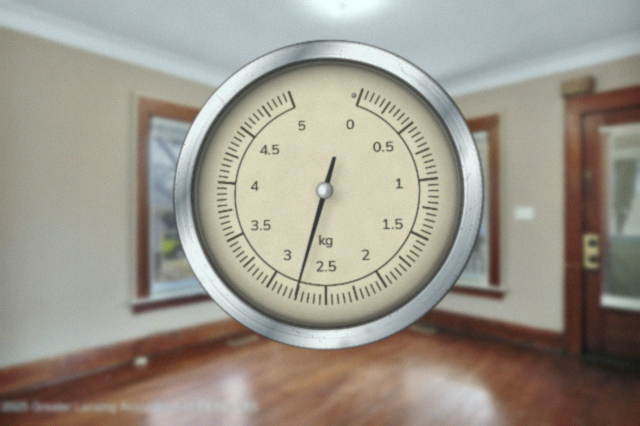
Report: 2.75 kg
